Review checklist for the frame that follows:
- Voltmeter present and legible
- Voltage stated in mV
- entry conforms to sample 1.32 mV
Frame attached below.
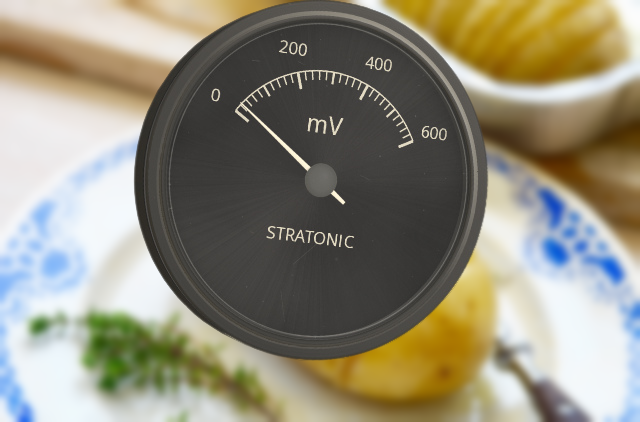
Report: 20 mV
